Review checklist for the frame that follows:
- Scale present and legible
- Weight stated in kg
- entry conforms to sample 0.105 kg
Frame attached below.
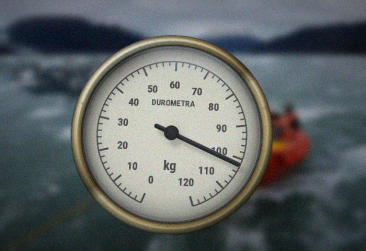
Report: 102 kg
